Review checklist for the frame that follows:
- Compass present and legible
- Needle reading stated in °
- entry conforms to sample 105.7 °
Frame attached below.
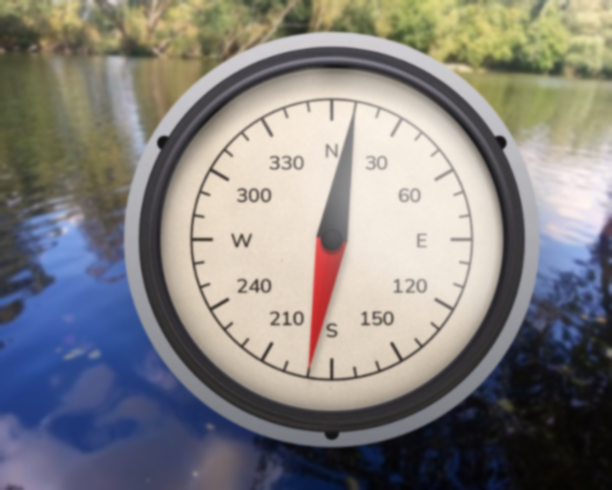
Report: 190 °
